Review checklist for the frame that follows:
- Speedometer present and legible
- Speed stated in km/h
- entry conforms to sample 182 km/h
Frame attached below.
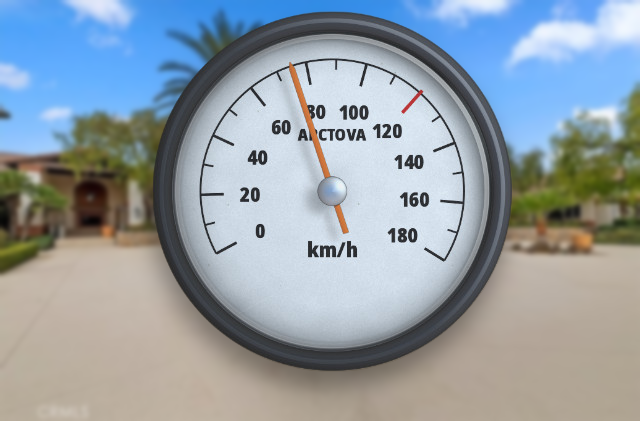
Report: 75 km/h
